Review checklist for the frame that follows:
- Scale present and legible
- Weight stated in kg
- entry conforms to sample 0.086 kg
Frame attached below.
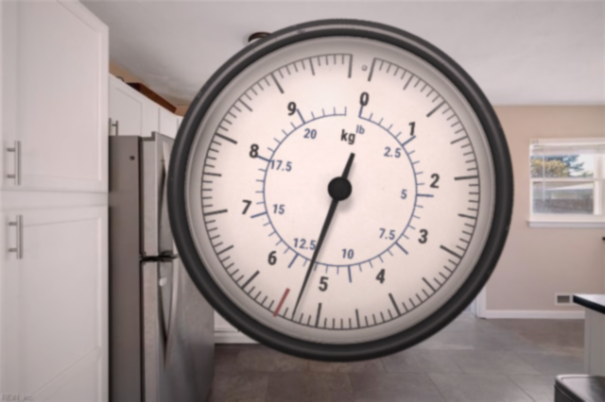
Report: 5.3 kg
